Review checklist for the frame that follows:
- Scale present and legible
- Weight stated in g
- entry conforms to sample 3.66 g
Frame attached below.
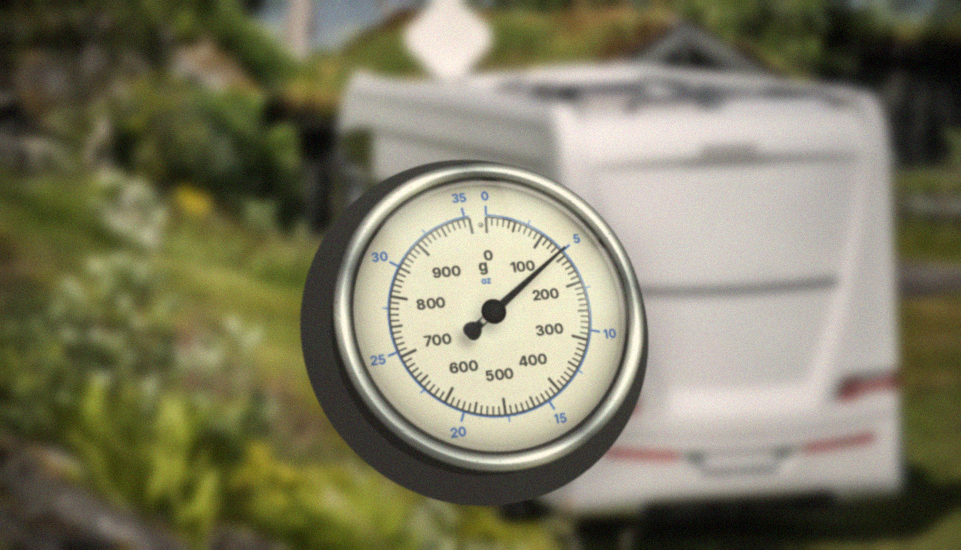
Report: 140 g
